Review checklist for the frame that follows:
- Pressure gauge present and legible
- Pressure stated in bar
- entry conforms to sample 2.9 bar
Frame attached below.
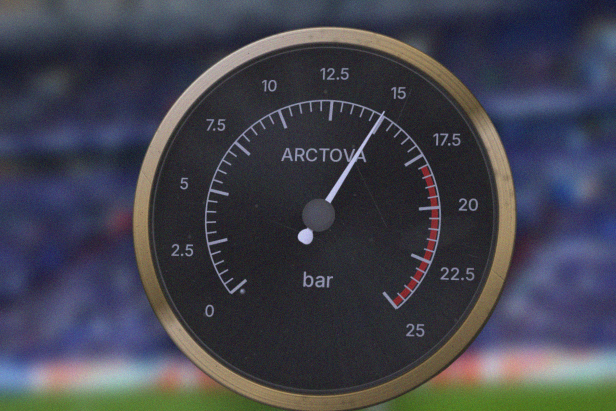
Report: 15 bar
